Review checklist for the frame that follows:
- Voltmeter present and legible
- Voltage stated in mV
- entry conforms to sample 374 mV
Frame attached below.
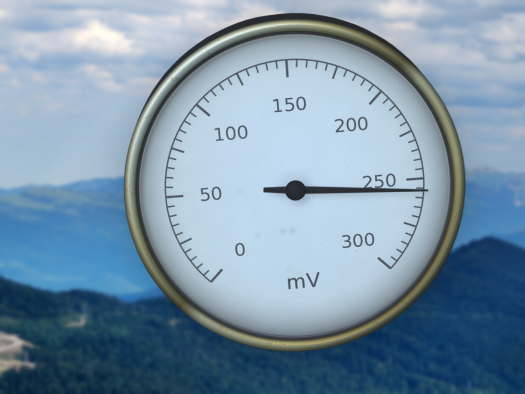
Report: 255 mV
